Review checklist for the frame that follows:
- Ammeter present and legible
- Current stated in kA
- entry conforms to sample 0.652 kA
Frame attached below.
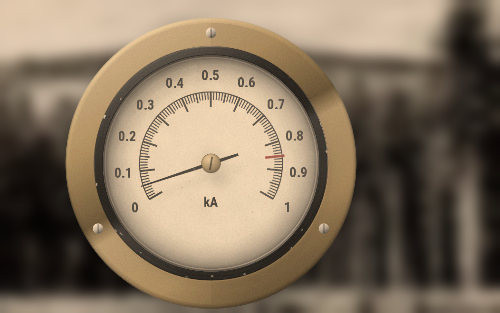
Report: 0.05 kA
